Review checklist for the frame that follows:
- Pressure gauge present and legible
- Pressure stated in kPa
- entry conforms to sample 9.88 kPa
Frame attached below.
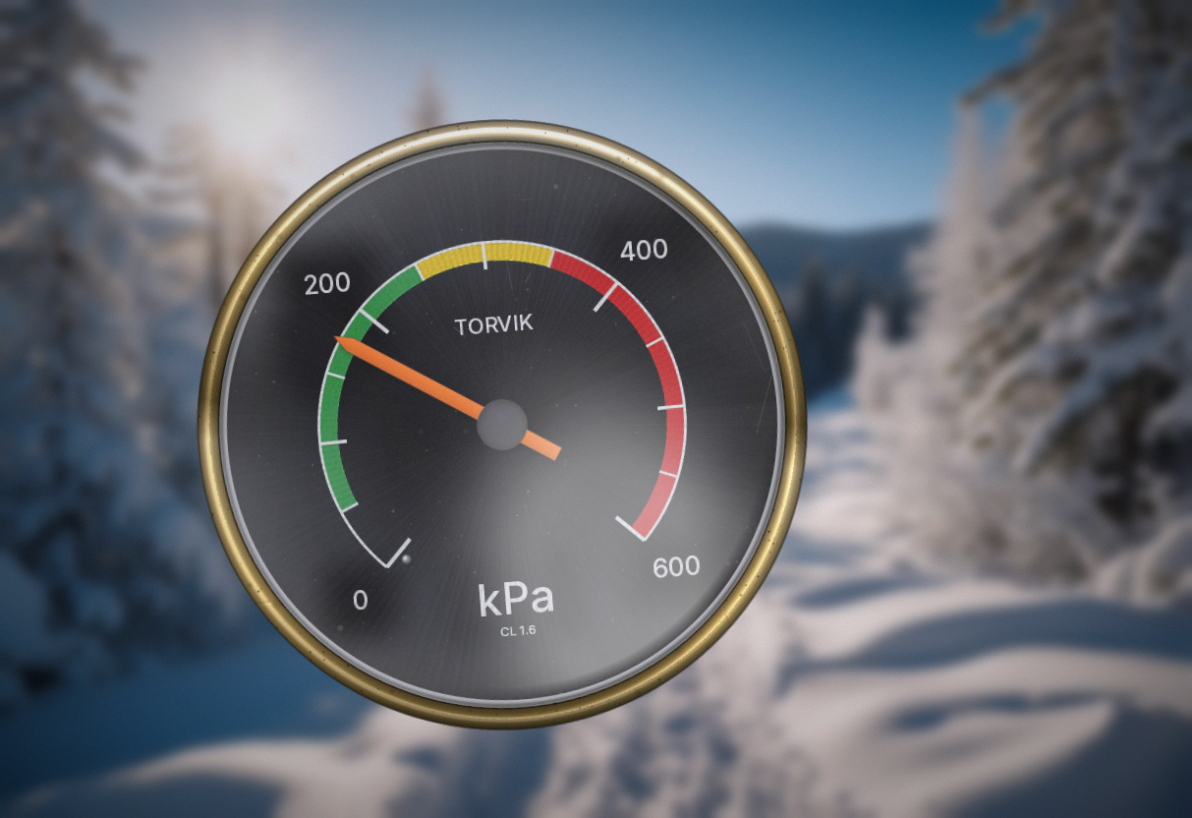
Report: 175 kPa
